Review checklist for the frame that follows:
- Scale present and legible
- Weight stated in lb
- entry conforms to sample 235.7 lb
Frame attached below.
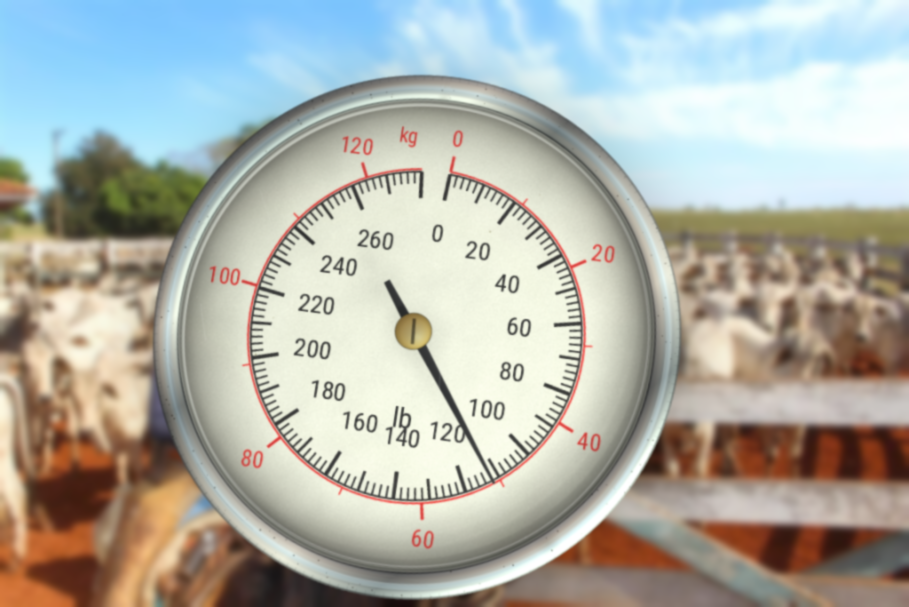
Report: 112 lb
